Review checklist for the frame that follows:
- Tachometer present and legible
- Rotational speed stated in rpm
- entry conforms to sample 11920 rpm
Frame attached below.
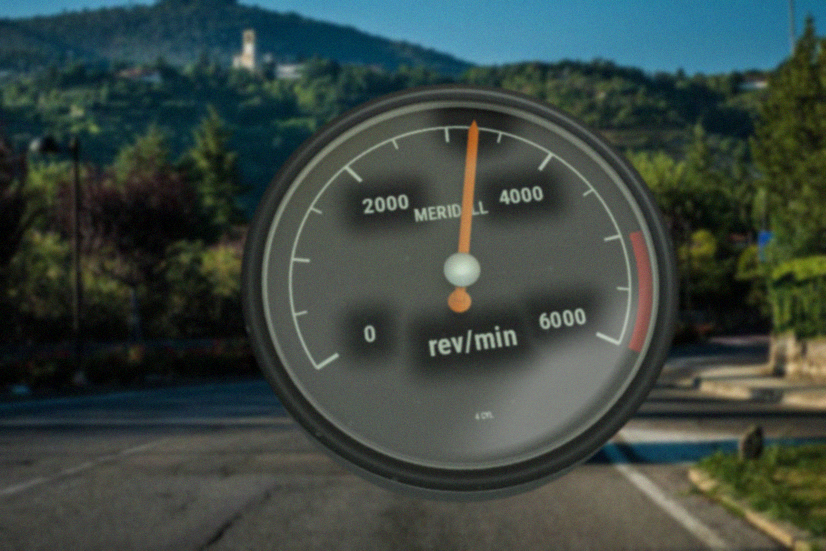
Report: 3250 rpm
